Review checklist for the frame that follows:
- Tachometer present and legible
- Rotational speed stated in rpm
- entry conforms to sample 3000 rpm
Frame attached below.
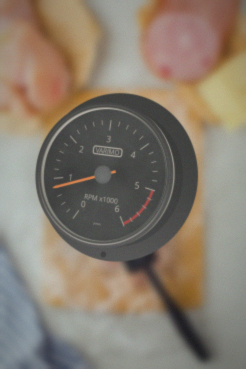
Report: 800 rpm
